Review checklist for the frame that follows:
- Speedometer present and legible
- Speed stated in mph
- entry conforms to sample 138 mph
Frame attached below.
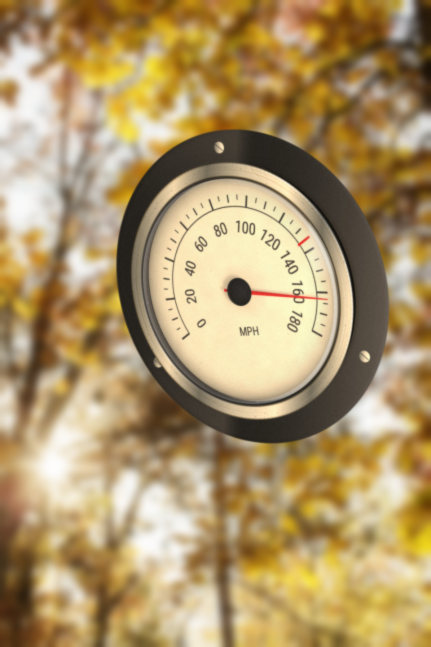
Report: 162.5 mph
